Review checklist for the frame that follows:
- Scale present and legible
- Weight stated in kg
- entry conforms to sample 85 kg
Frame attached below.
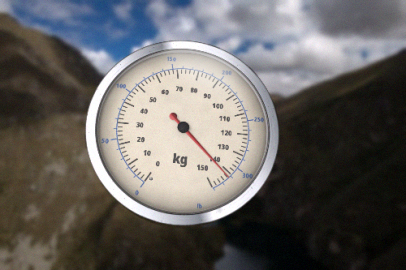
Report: 142 kg
